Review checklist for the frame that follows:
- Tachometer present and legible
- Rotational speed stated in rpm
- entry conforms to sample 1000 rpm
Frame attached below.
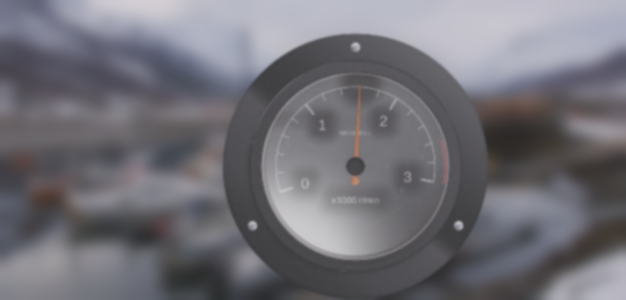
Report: 1600 rpm
